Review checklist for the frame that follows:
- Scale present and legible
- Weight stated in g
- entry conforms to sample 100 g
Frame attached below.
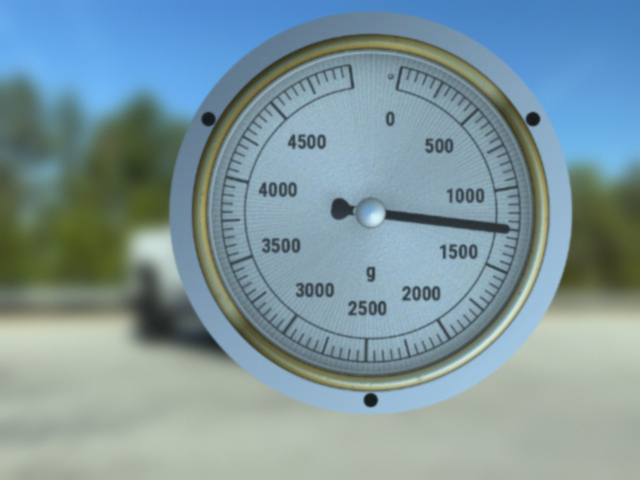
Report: 1250 g
